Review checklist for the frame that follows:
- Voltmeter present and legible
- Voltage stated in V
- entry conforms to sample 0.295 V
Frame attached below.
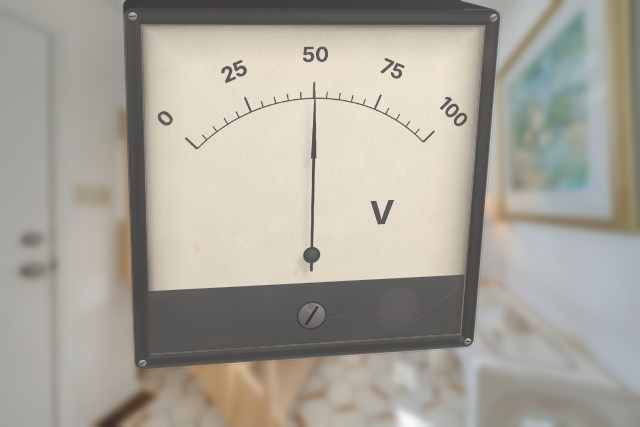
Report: 50 V
